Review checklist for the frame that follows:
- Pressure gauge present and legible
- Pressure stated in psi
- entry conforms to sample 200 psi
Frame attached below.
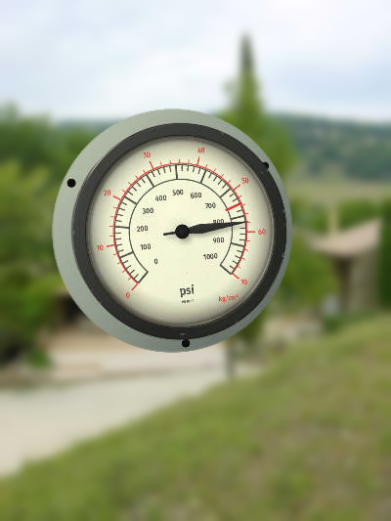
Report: 820 psi
